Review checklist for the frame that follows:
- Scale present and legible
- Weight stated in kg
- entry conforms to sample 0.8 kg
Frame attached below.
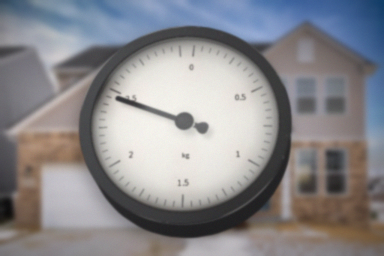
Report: 2.45 kg
